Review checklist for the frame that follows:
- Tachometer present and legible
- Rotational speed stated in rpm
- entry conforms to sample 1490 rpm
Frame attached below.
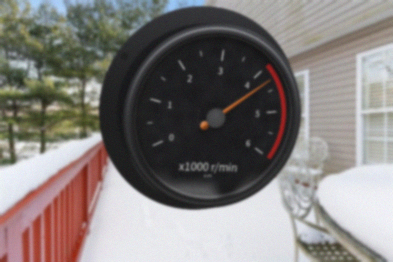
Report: 4250 rpm
